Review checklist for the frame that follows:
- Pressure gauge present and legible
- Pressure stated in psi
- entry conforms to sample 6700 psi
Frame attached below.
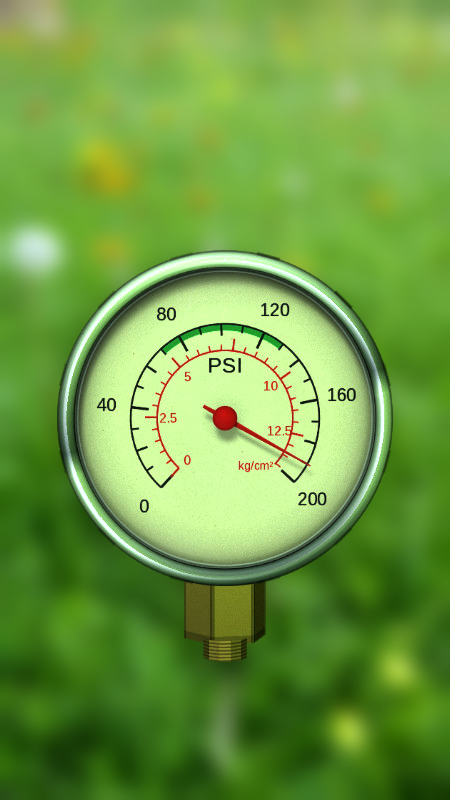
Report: 190 psi
